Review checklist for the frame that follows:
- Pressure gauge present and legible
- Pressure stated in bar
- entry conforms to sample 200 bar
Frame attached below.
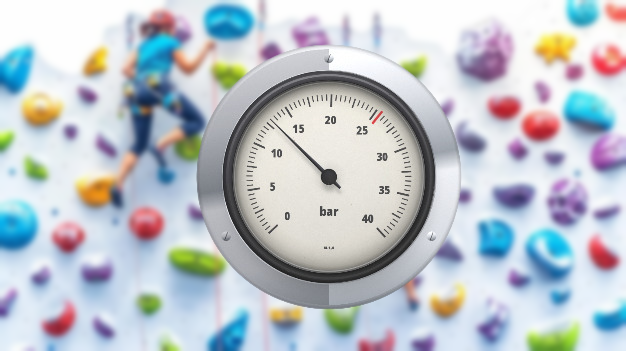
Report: 13 bar
